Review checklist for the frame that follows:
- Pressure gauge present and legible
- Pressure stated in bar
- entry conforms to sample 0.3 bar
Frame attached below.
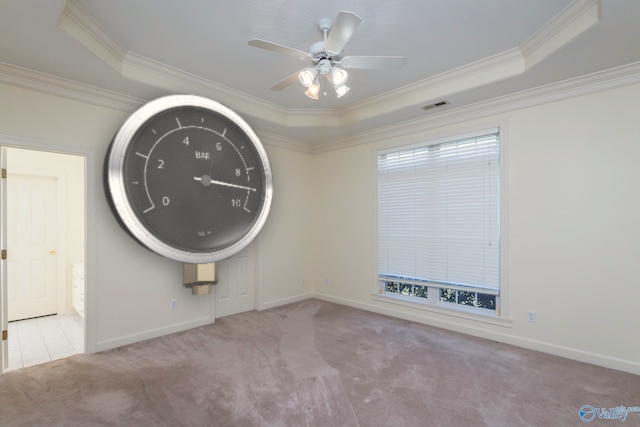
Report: 9 bar
